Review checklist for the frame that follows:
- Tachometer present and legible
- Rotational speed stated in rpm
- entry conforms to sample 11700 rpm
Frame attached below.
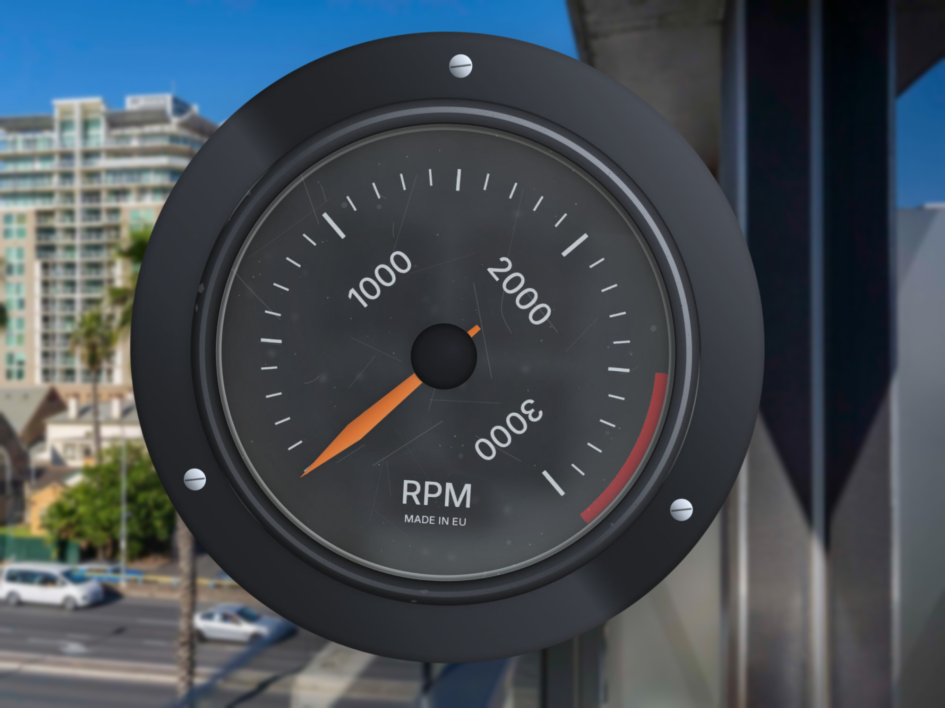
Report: 0 rpm
